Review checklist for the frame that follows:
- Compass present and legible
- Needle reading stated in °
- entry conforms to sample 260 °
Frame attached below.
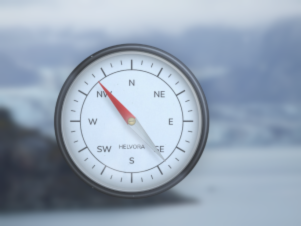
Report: 320 °
